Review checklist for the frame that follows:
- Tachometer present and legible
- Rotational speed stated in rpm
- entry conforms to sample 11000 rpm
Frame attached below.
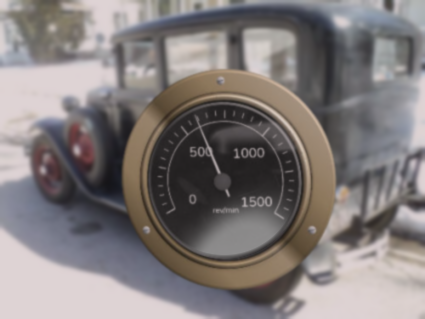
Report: 600 rpm
